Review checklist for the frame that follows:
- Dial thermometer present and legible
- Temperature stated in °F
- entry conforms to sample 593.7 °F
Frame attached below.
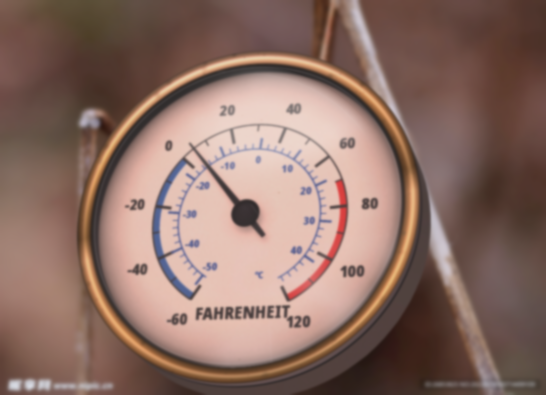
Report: 5 °F
